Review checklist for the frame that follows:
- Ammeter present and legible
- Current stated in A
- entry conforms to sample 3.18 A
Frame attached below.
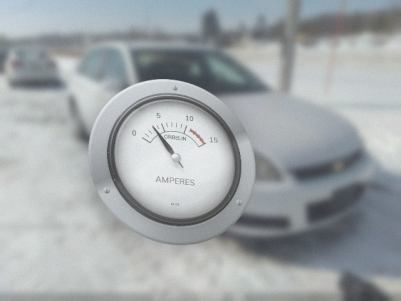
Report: 3 A
